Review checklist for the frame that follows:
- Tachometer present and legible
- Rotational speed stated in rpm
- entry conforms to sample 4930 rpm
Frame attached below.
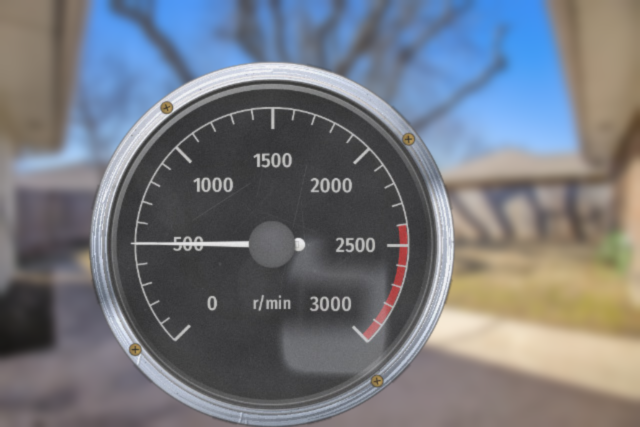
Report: 500 rpm
